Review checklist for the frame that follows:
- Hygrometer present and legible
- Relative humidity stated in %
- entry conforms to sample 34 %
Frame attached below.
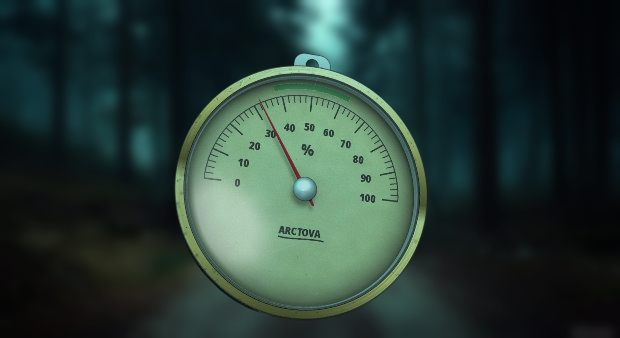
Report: 32 %
